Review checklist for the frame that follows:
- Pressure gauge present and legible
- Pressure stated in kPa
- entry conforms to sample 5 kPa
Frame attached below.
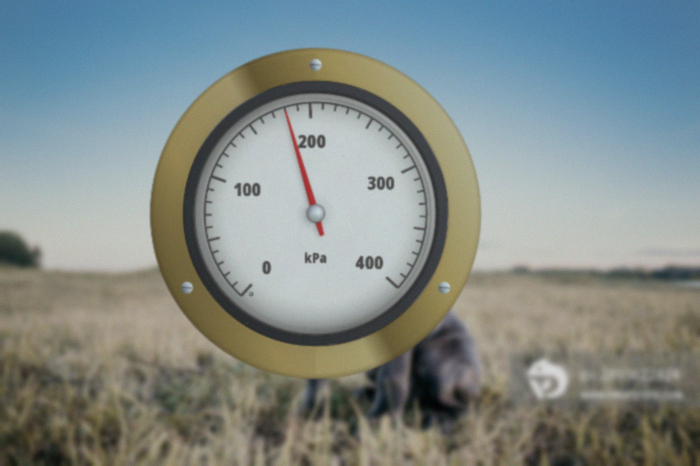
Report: 180 kPa
